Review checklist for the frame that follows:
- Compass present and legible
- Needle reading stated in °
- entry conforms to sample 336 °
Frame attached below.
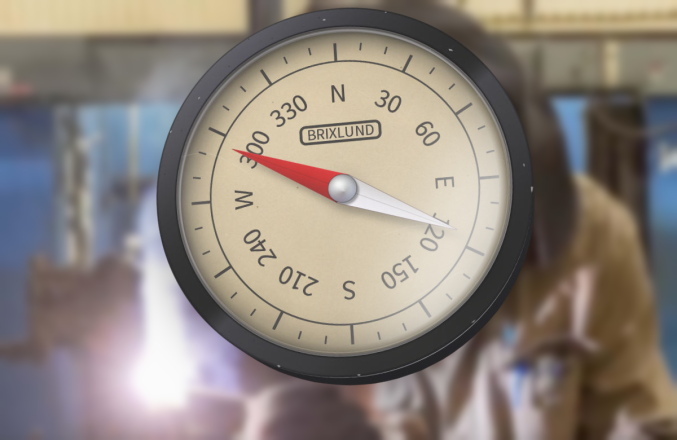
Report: 295 °
